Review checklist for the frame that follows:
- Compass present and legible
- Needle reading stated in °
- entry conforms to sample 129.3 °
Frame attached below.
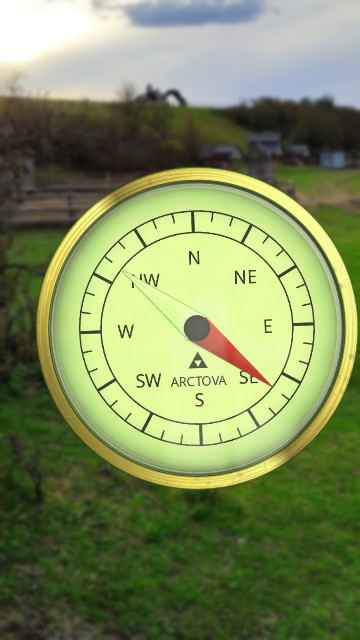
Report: 130 °
